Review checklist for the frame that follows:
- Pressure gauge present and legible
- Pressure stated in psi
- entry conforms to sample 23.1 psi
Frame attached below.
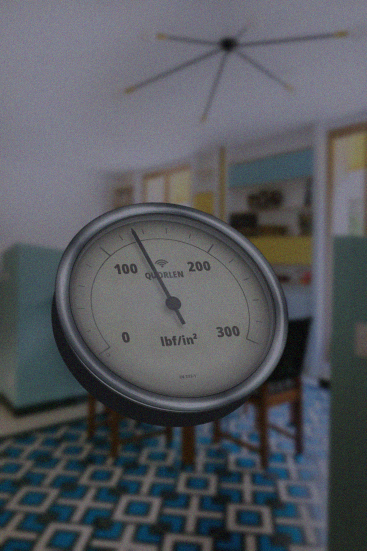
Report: 130 psi
